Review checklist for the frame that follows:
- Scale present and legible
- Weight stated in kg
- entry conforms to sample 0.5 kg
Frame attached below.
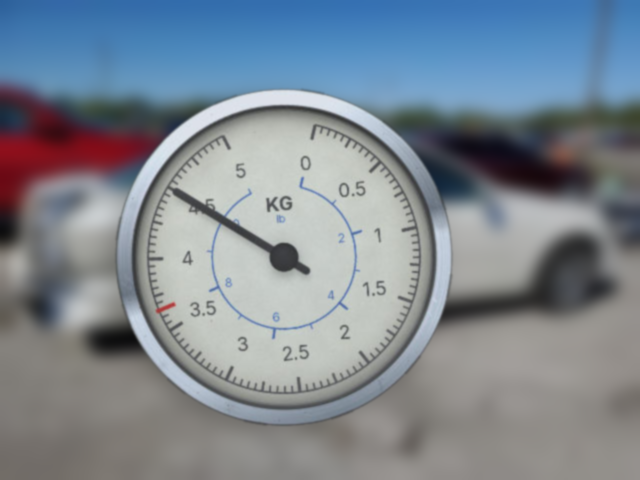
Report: 4.5 kg
